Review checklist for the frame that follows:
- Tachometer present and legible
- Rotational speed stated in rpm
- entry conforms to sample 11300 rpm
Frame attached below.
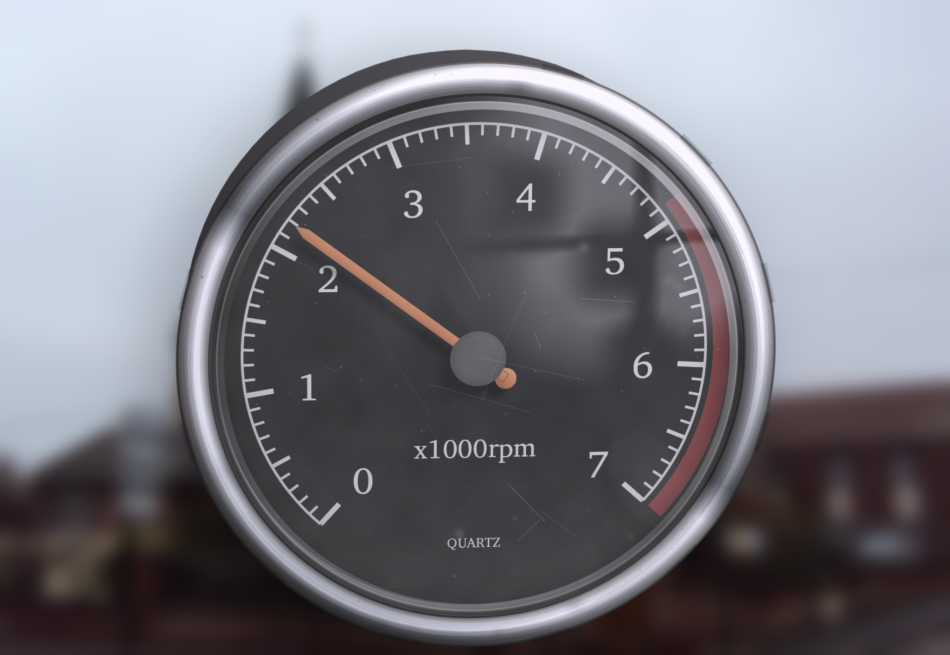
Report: 2200 rpm
